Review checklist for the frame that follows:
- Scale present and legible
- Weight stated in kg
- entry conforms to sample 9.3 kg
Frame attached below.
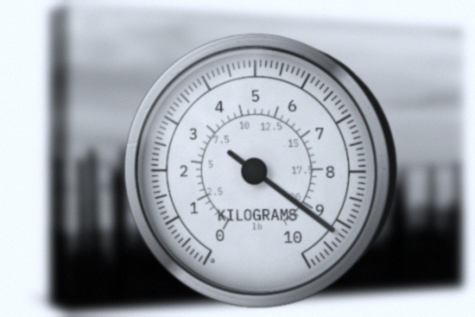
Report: 9.2 kg
